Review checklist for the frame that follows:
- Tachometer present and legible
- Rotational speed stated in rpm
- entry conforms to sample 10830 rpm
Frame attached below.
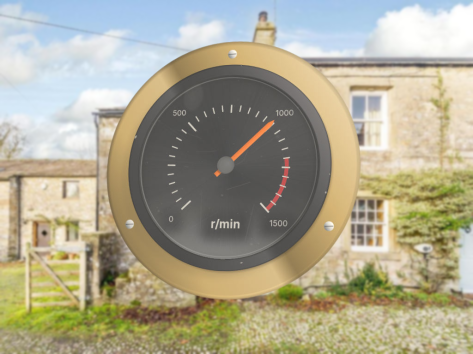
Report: 1000 rpm
